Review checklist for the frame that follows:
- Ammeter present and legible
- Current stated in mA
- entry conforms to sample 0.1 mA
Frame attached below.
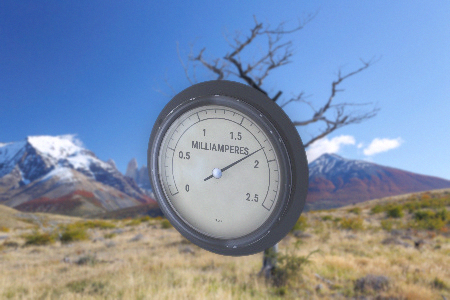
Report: 1.85 mA
